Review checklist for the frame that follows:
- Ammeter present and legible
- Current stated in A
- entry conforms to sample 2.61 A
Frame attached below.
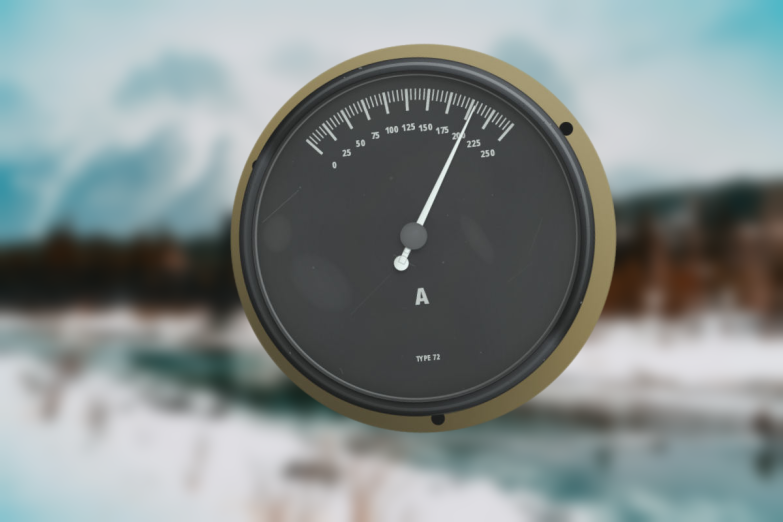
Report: 205 A
